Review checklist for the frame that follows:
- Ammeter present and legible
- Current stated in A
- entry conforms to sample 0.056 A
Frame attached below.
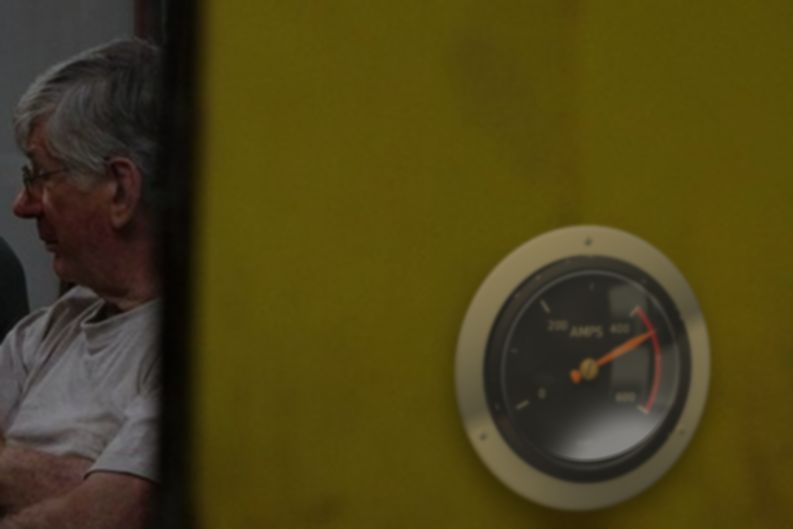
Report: 450 A
